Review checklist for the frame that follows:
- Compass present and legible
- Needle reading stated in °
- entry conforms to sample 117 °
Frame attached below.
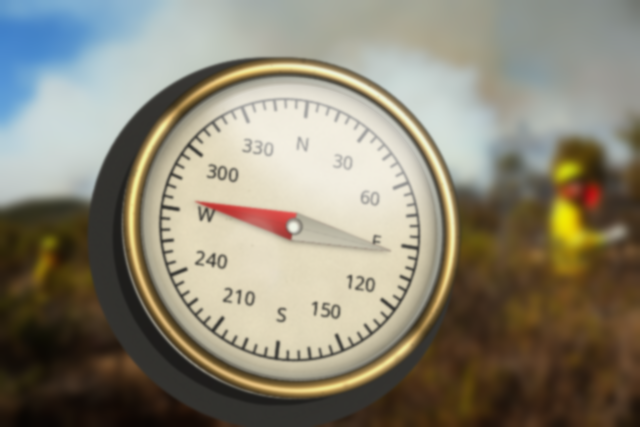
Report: 275 °
